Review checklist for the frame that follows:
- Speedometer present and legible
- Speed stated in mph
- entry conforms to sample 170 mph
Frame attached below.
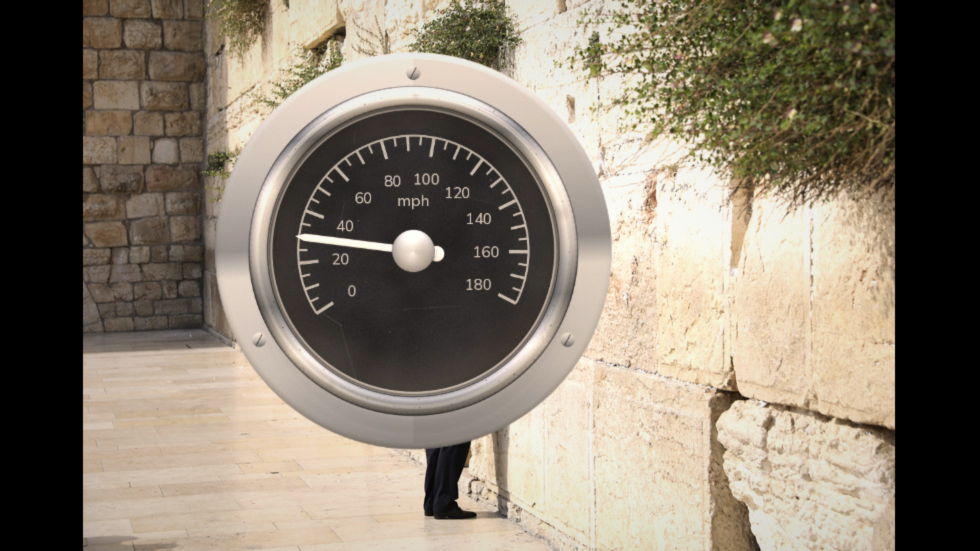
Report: 30 mph
